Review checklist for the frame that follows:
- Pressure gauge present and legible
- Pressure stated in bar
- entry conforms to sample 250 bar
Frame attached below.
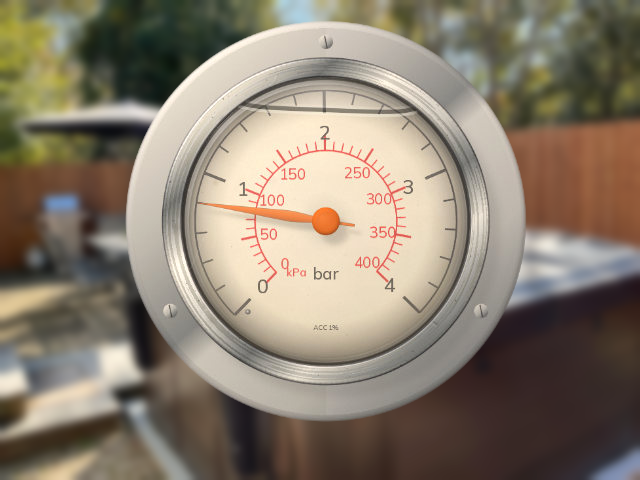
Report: 0.8 bar
